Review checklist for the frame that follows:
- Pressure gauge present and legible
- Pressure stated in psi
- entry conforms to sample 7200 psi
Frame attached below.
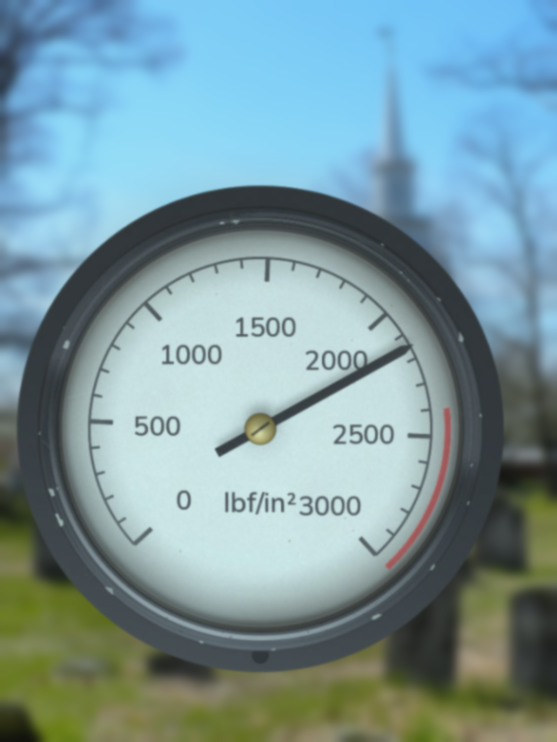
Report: 2150 psi
